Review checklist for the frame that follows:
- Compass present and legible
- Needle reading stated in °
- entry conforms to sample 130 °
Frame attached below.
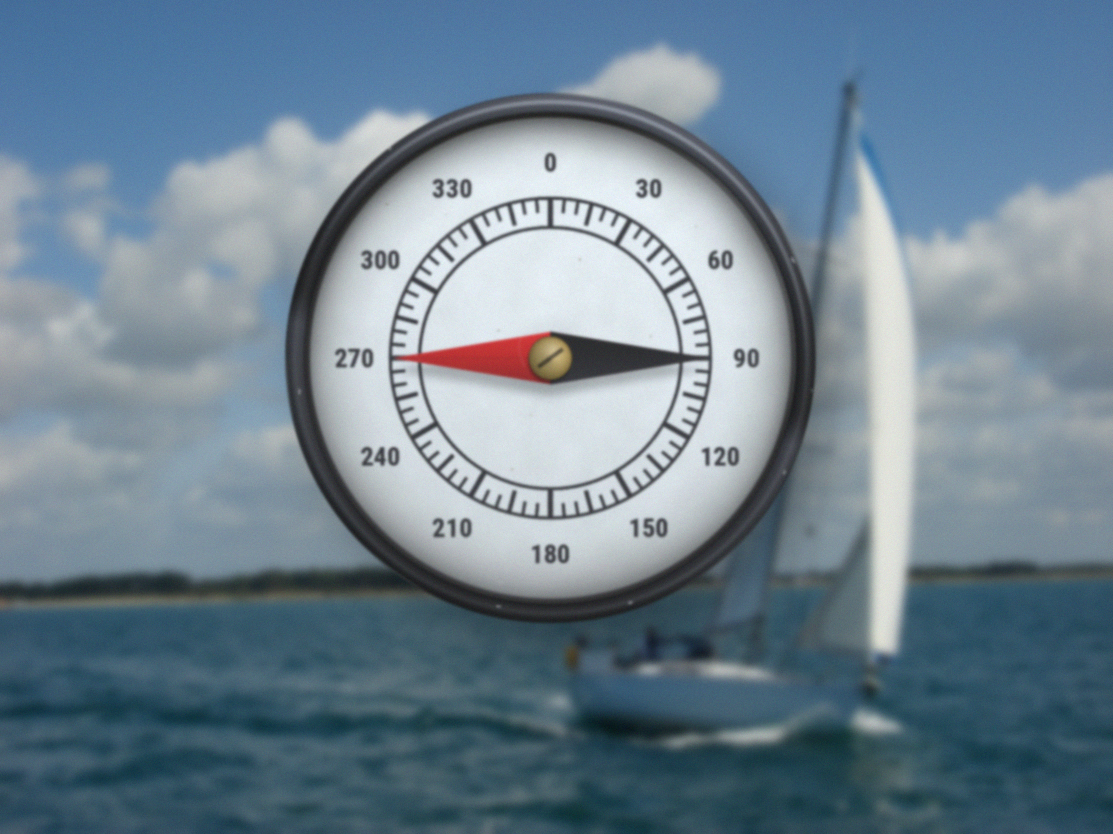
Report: 270 °
